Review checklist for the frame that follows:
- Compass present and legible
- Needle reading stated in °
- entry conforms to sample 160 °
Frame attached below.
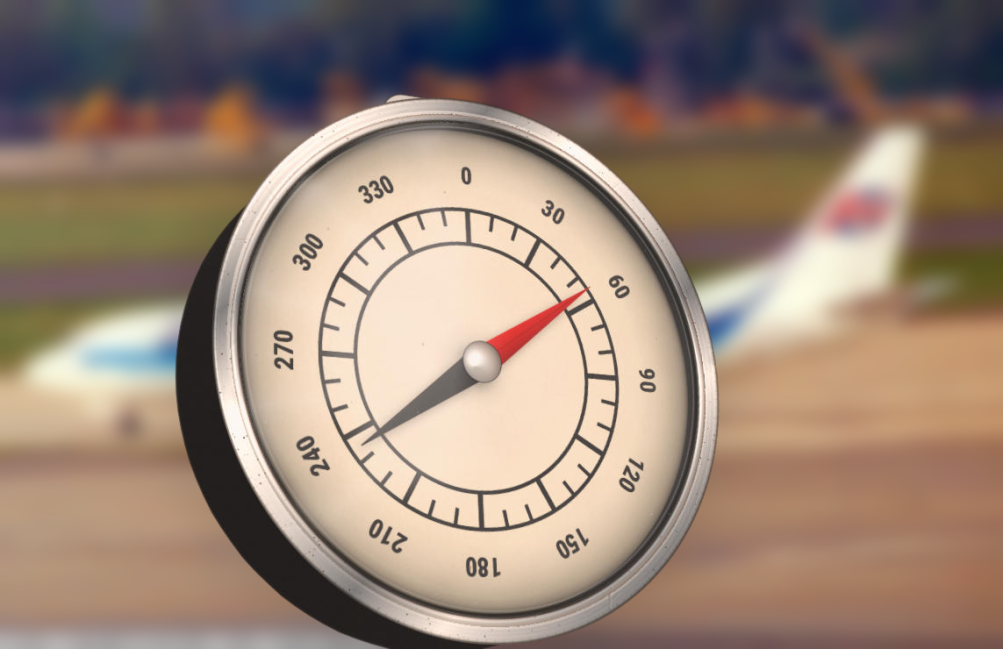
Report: 55 °
